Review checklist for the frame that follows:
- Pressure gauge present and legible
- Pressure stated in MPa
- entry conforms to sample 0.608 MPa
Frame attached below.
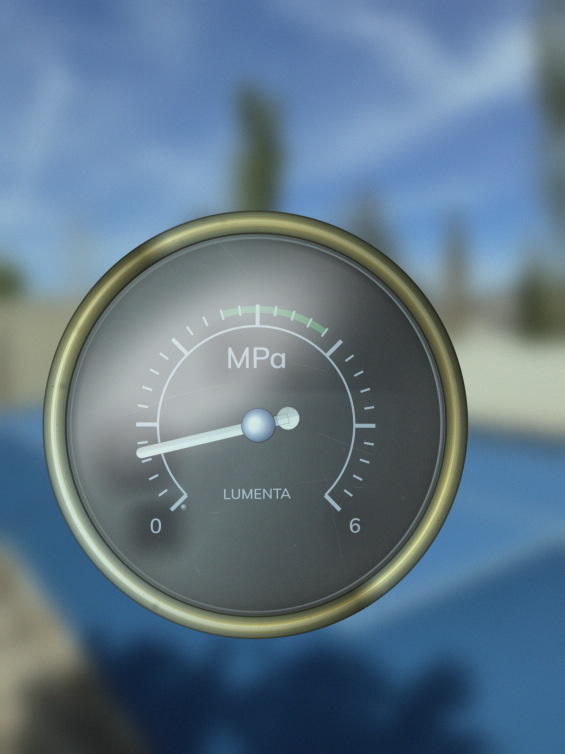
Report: 0.7 MPa
